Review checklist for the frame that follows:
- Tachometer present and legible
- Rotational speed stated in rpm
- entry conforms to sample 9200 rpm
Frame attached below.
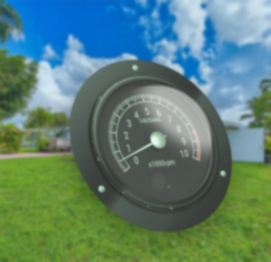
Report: 500 rpm
